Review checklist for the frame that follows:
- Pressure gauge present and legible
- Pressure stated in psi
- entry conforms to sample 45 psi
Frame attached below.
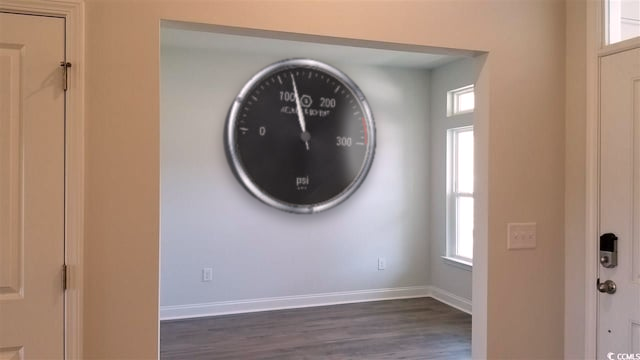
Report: 120 psi
